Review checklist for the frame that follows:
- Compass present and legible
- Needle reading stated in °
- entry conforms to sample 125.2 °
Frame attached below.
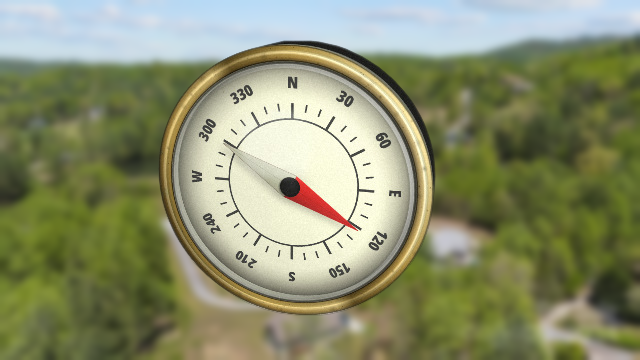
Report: 120 °
